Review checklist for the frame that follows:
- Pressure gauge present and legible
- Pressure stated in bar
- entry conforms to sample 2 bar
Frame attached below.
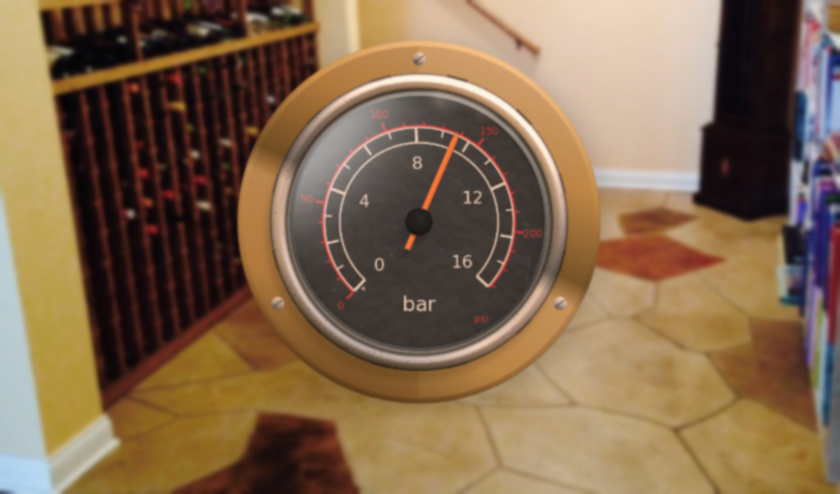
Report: 9.5 bar
